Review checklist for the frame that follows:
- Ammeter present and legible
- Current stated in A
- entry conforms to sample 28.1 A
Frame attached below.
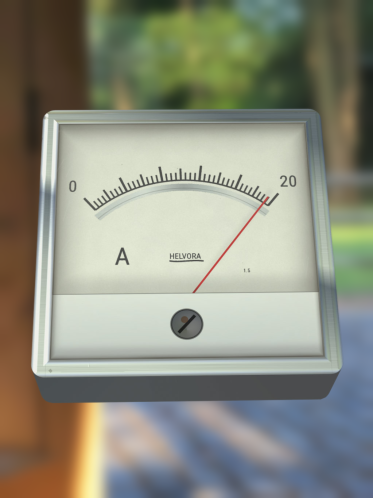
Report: 19.5 A
